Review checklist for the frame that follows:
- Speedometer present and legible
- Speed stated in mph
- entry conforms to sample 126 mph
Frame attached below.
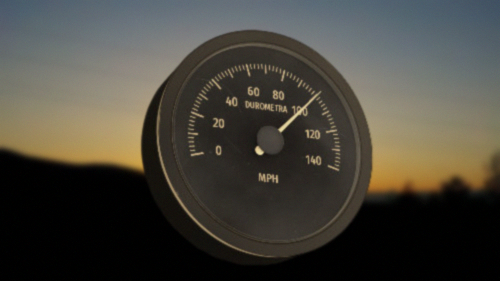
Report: 100 mph
